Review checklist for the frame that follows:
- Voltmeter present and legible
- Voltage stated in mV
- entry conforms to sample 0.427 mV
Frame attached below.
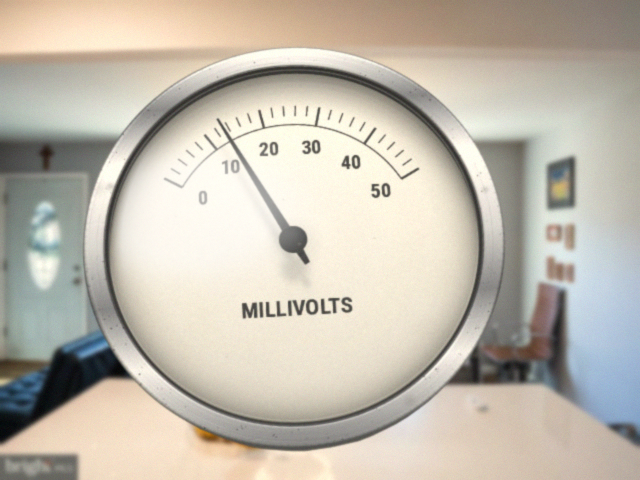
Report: 13 mV
